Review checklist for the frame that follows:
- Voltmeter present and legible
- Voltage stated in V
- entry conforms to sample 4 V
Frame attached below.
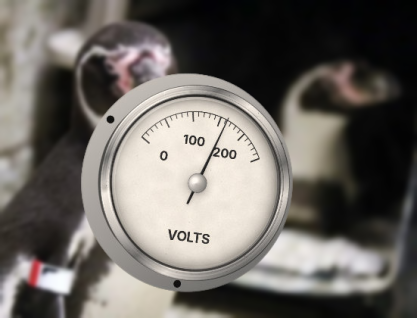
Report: 160 V
